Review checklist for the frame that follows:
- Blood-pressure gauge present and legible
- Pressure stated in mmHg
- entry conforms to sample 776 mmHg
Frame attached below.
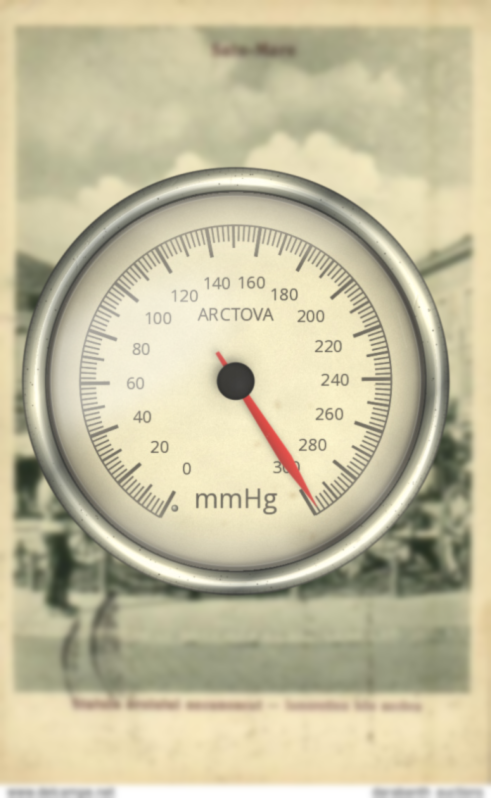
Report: 298 mmHg
